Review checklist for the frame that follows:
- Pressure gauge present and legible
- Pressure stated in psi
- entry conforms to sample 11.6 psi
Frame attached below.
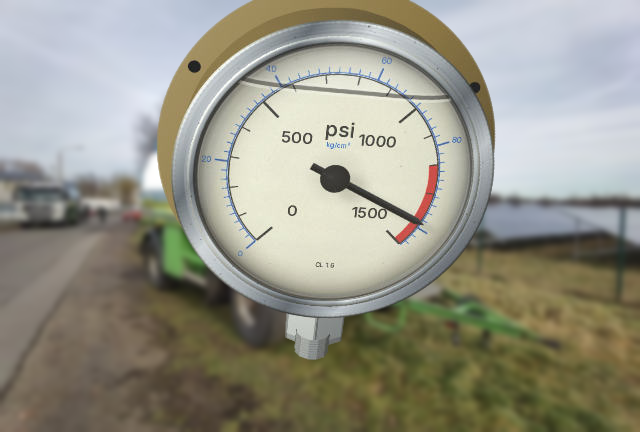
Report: 1400 psi
